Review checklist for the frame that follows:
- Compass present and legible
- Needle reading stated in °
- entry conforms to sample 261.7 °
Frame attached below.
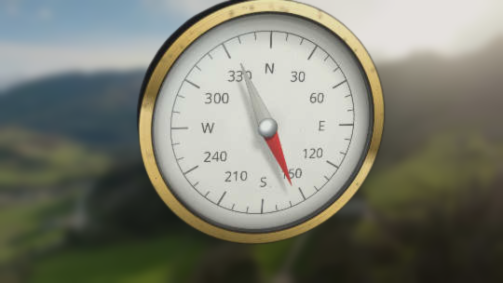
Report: 155 °
